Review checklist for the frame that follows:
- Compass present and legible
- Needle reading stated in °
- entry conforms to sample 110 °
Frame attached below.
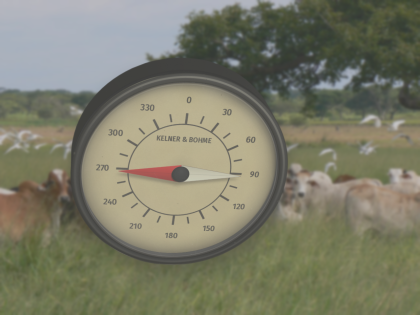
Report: 270 °
